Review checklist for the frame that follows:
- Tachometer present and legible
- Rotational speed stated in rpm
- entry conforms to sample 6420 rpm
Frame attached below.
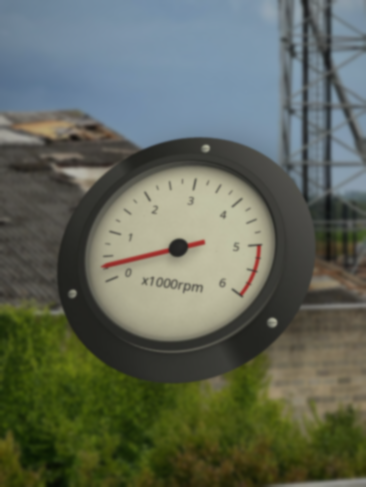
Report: 250 rpm
